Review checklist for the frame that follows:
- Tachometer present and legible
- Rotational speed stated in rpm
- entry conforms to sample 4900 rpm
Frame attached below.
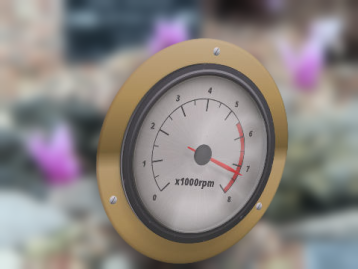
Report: 7250 rpm
